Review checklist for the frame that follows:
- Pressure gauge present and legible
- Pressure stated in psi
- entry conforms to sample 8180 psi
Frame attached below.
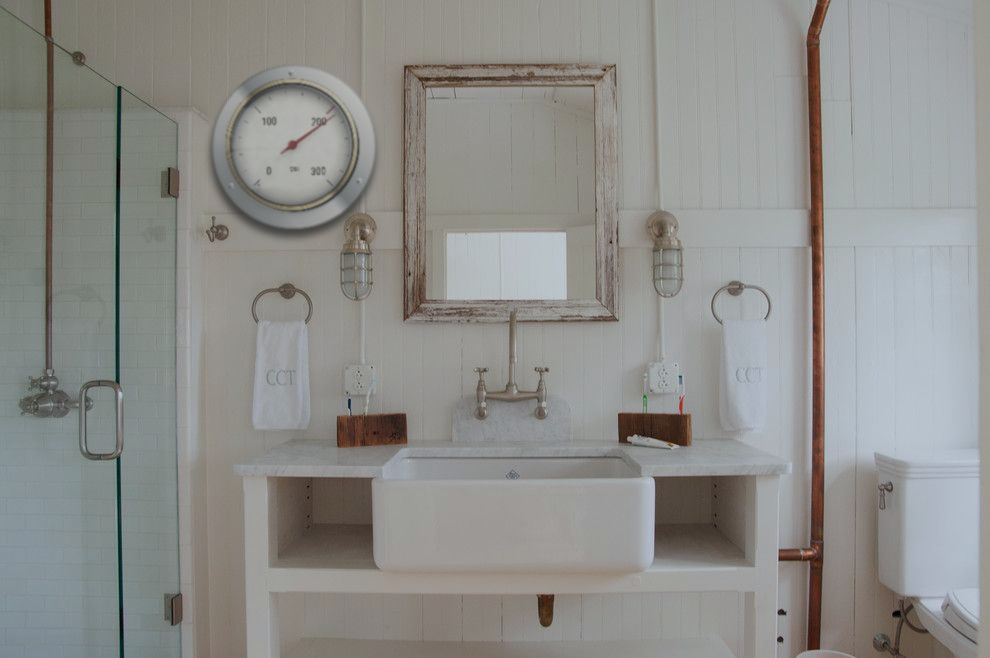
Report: 210 psi
